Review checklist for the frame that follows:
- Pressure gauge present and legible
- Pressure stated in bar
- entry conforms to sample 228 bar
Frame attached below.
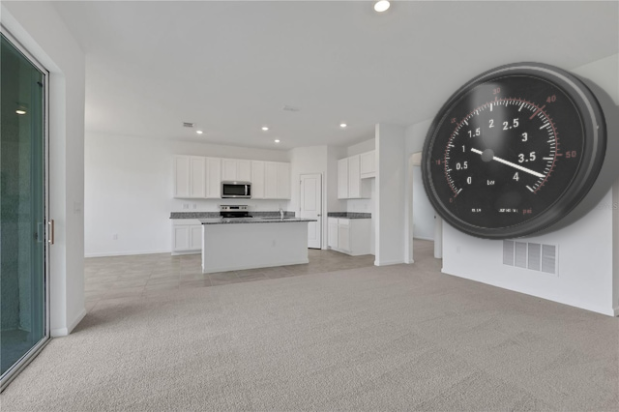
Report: 3.75 bar
